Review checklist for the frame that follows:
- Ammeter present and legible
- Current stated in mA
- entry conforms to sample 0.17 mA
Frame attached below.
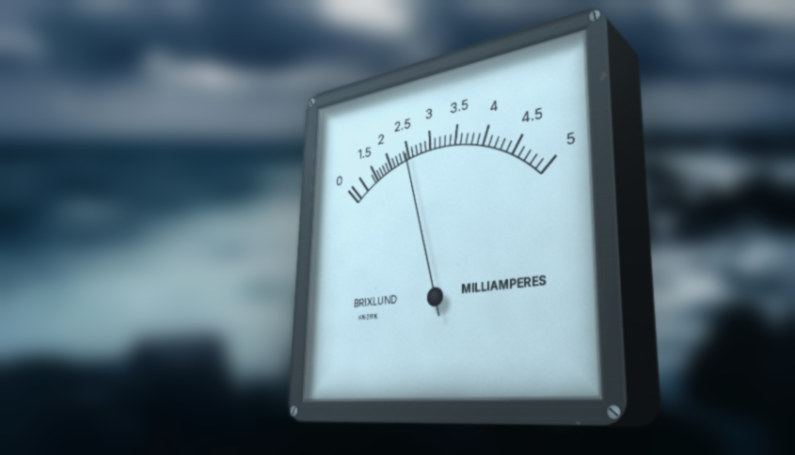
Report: 2.5 mA
